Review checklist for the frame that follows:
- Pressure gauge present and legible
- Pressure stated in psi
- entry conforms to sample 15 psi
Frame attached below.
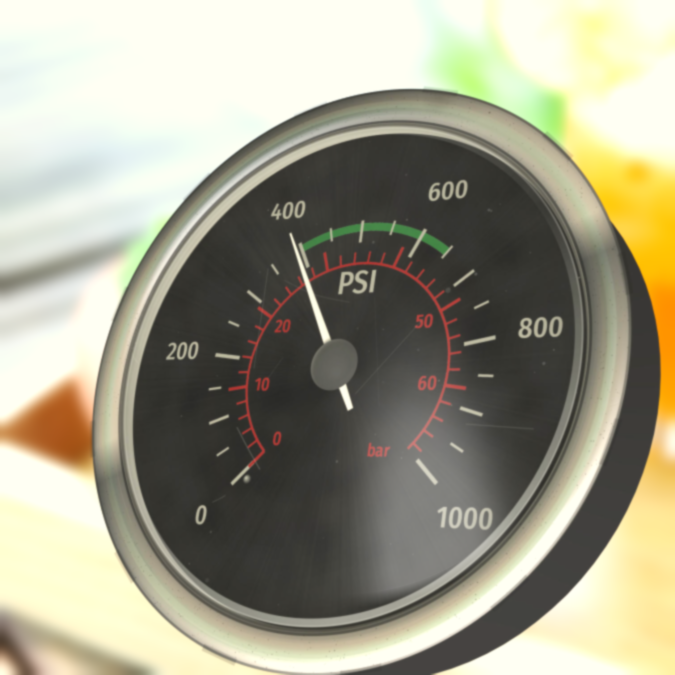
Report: 400 psi
